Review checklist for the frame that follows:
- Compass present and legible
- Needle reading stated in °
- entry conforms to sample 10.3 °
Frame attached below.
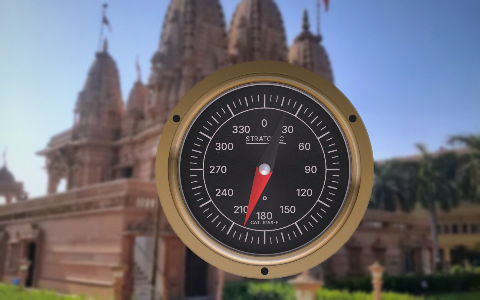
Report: 200 °
